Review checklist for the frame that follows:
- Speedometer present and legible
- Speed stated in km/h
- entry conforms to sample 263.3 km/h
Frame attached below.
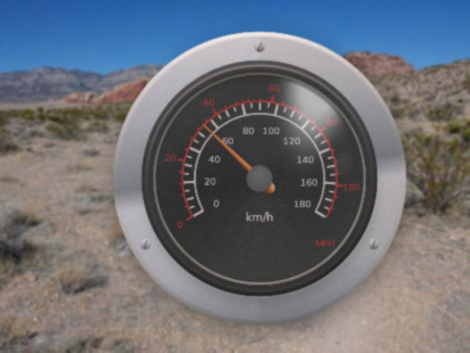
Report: 55 km/h
